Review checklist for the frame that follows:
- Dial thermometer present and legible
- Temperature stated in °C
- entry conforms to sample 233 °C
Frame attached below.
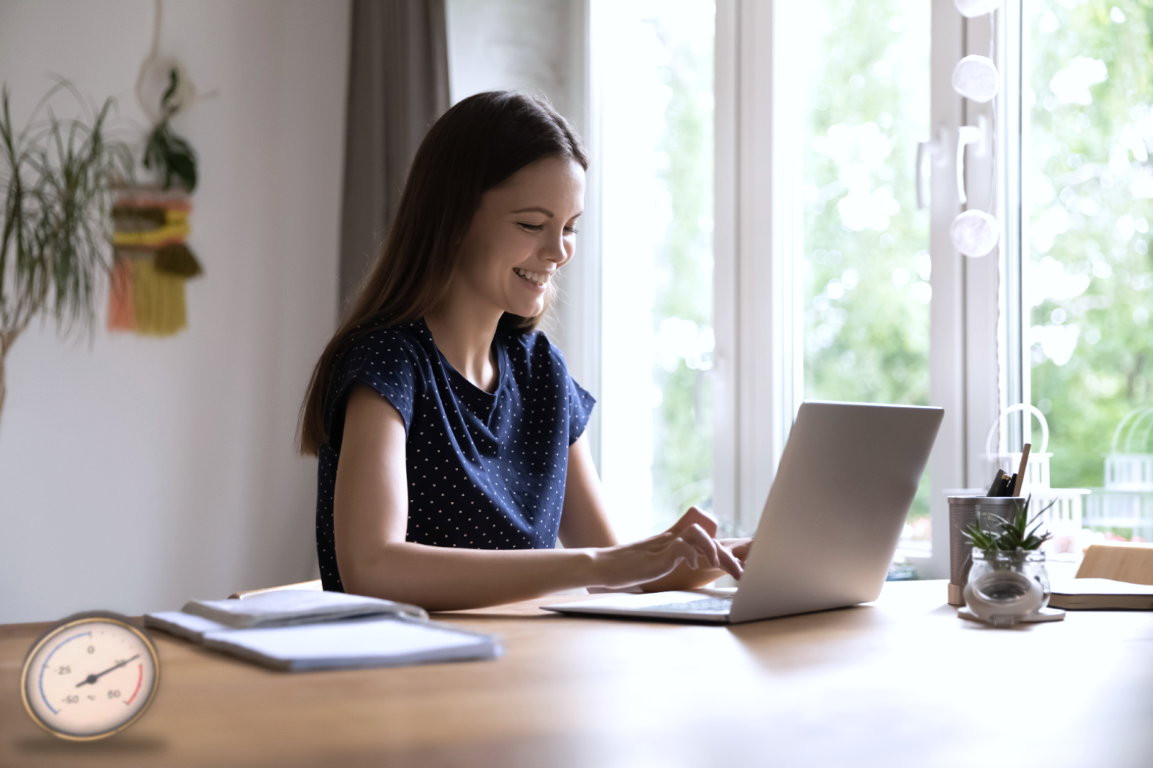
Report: 25 °C
